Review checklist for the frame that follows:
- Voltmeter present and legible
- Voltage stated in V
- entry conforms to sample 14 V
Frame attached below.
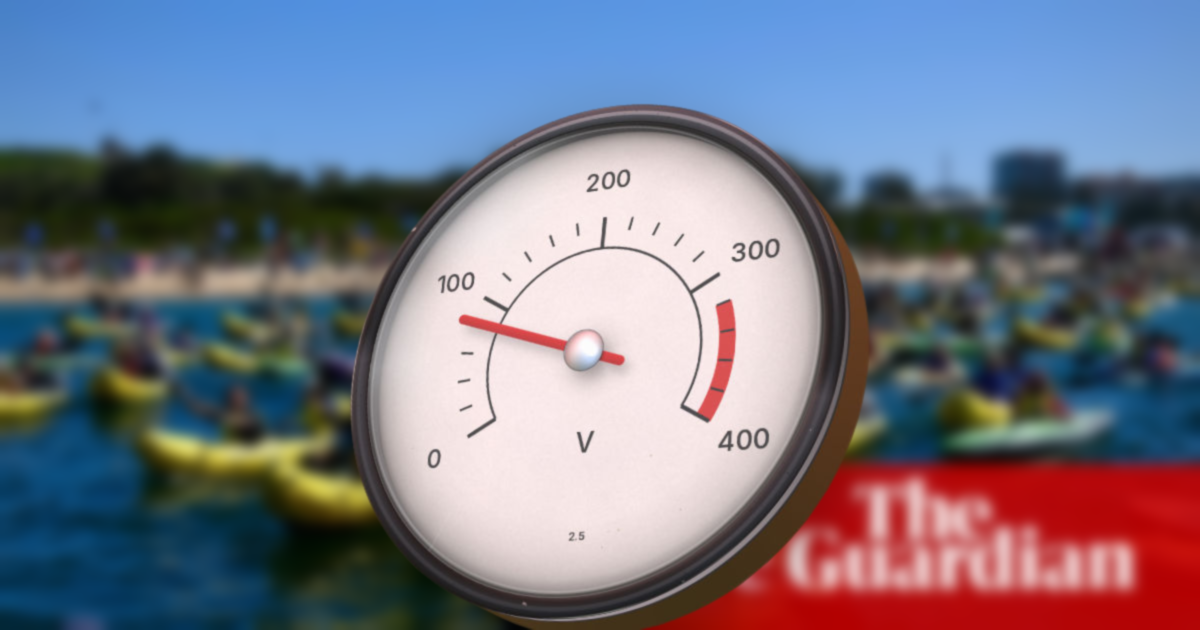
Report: 80 V
